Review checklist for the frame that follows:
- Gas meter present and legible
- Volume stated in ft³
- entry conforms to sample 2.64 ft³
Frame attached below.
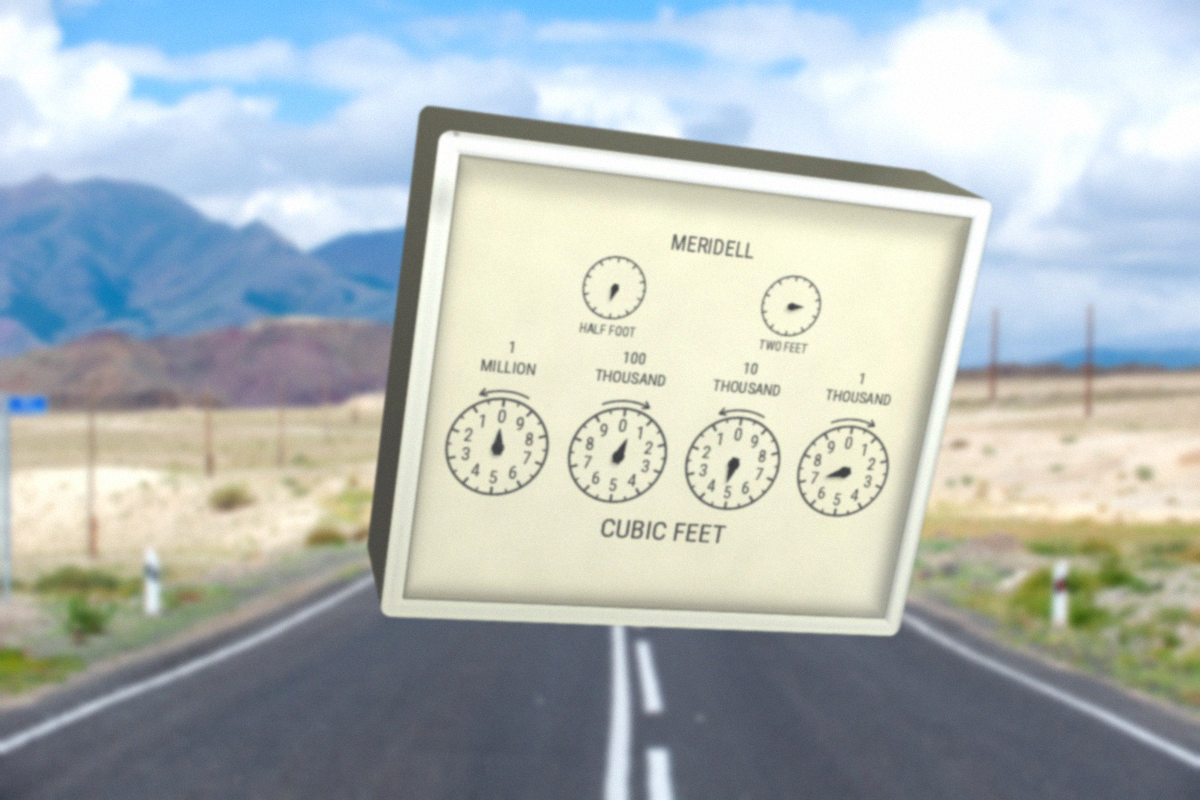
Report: 4700 ft³
